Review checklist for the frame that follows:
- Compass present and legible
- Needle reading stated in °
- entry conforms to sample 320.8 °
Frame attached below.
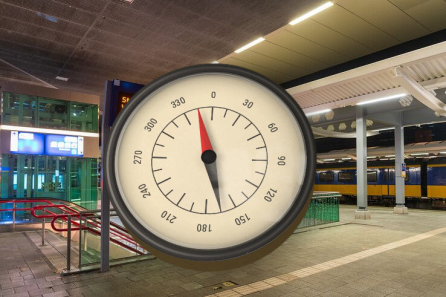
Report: 345 °
